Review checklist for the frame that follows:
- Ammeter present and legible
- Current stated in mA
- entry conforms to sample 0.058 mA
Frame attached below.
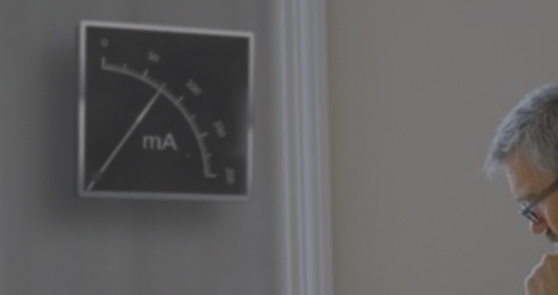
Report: 75 mA
